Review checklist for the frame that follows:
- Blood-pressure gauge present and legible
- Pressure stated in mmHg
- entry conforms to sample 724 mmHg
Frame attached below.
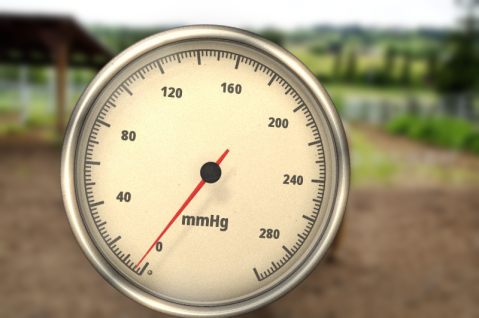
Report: 4 mmHg
